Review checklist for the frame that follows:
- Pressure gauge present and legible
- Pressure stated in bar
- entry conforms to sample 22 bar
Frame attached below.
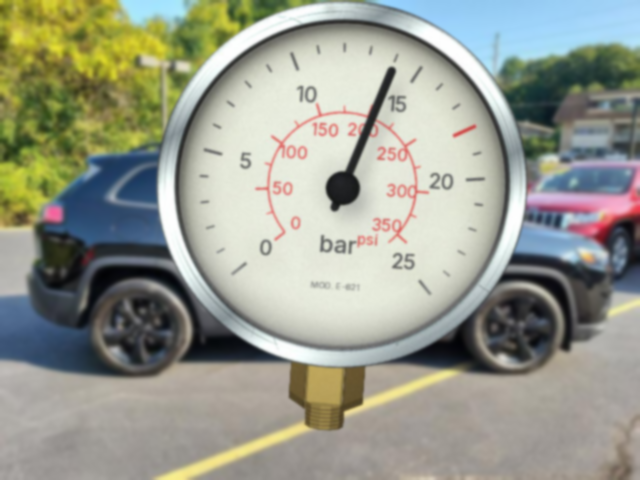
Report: 14 bar
